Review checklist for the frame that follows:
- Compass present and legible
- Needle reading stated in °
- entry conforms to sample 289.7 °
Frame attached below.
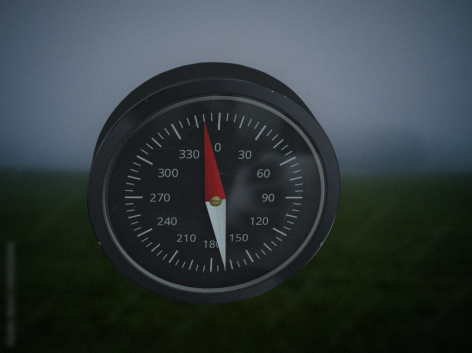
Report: 350 °
